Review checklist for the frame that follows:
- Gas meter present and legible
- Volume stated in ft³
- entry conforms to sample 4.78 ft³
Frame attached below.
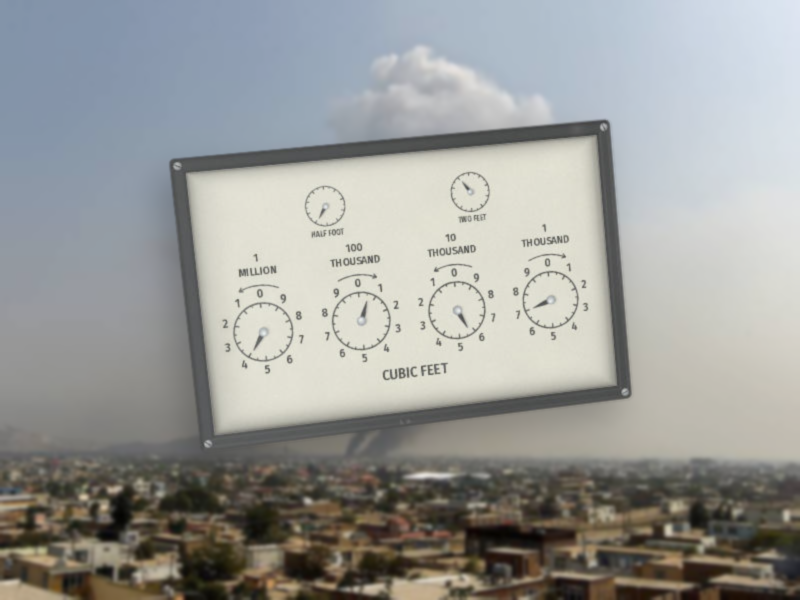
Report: 405700 ft³
